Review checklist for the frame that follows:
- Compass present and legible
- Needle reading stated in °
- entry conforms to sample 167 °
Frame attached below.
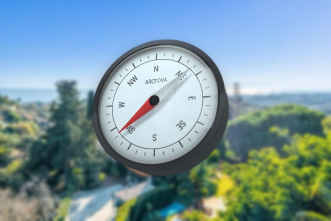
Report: 230 °
